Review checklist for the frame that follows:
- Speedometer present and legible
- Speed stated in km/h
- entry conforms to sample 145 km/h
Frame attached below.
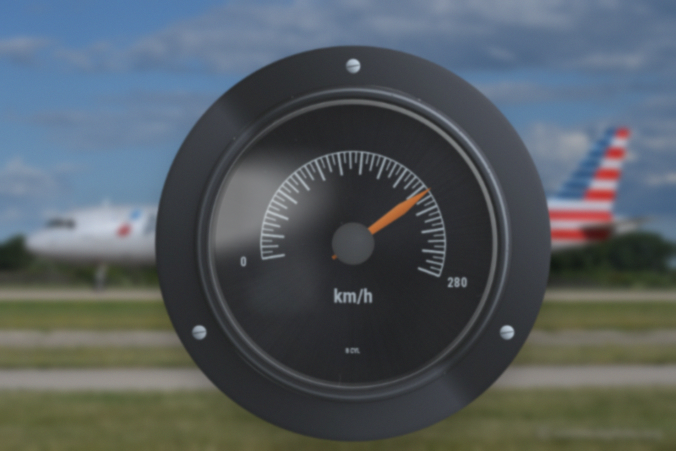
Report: 205 km/h
